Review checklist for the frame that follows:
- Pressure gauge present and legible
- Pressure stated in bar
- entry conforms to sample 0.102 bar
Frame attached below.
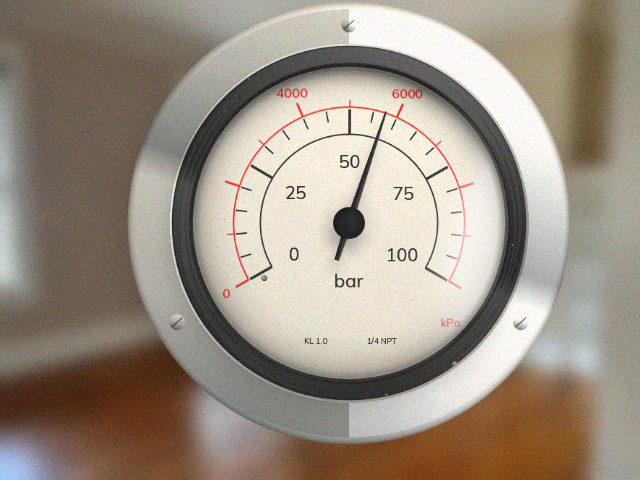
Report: 57.5 bar
